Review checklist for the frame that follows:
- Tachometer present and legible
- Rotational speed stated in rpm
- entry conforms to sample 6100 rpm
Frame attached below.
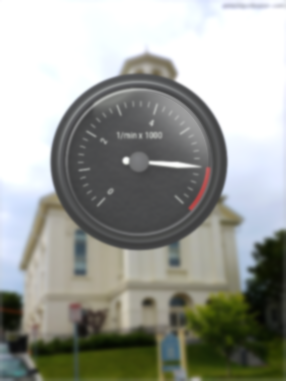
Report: 6000 rpm
